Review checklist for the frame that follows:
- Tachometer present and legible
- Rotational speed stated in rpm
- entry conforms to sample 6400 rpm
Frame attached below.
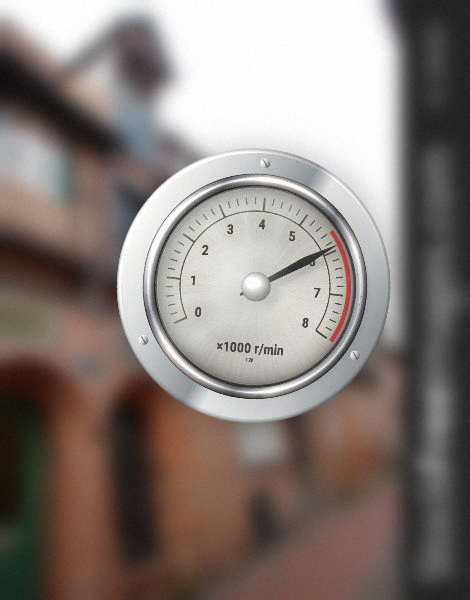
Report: 5900 rpm
